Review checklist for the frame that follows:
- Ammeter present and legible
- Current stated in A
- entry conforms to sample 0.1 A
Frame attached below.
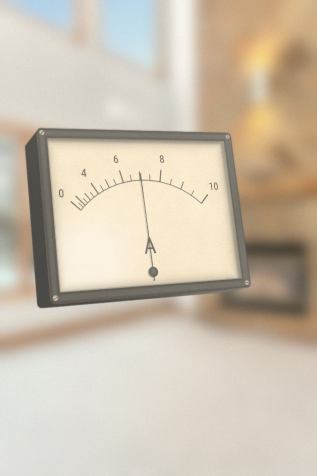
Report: 7 A
